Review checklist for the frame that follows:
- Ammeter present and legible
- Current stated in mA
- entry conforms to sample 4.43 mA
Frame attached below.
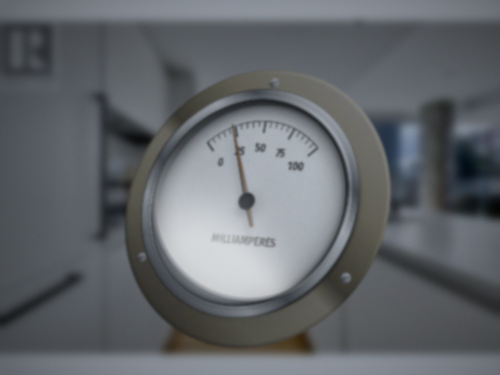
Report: 25 mA
